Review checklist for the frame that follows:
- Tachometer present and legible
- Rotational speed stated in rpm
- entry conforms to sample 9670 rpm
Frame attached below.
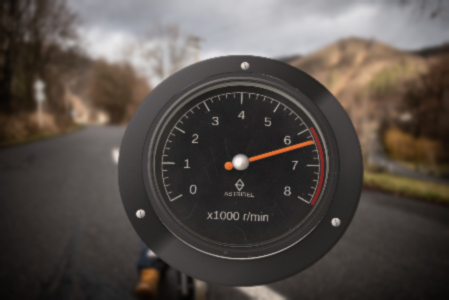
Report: 6400 rpm
